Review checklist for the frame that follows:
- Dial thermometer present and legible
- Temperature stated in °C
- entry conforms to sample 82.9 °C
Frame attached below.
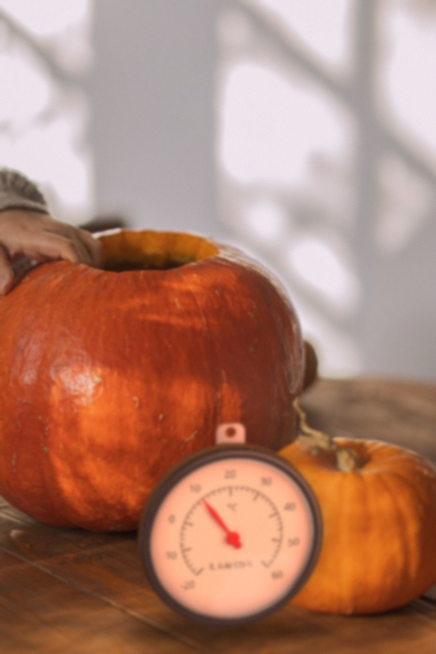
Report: 10 °C
